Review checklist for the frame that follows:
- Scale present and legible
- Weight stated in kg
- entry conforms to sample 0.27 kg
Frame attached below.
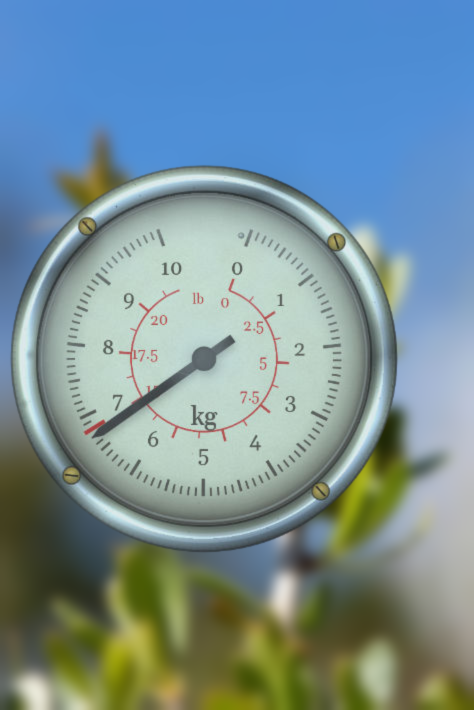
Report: 6.7 kg
